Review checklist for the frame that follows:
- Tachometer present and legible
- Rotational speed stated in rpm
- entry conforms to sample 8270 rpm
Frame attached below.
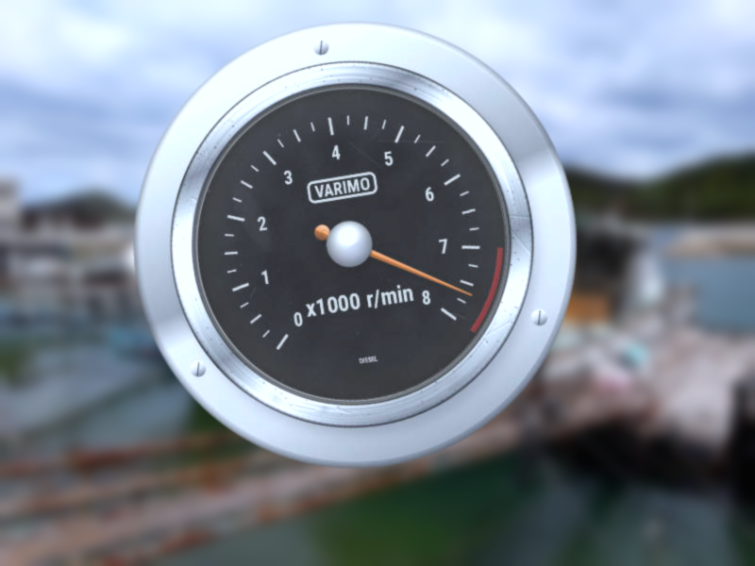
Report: 7625 rpm
